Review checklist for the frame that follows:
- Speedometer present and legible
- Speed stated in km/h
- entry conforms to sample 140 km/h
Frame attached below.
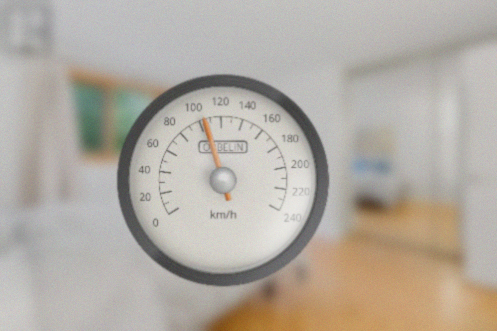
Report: 105 km/h
